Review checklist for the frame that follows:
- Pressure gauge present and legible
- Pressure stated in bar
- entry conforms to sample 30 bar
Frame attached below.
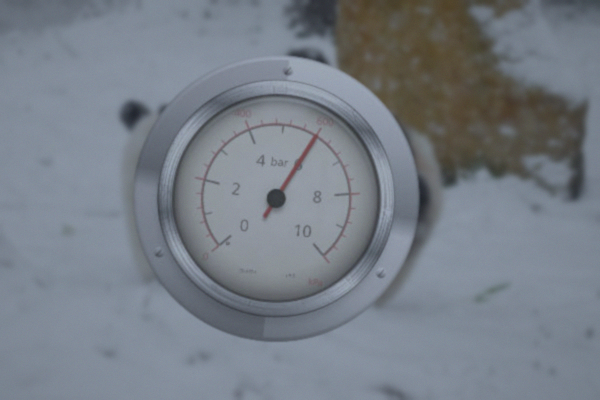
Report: 6 bar
